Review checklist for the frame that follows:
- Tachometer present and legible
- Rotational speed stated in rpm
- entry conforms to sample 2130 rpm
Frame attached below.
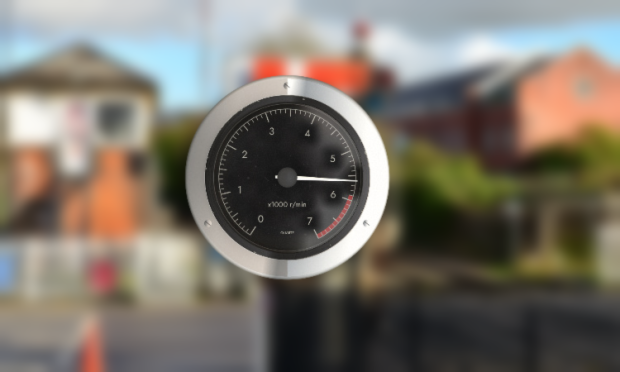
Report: 5600 rpm
